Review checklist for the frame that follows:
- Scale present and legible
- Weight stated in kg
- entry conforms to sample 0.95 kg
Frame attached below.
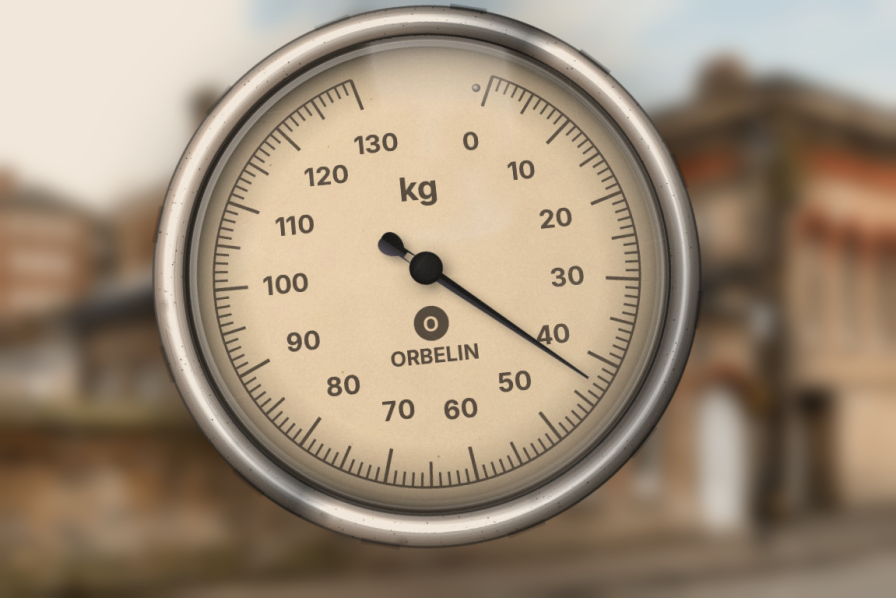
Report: 43 kg
